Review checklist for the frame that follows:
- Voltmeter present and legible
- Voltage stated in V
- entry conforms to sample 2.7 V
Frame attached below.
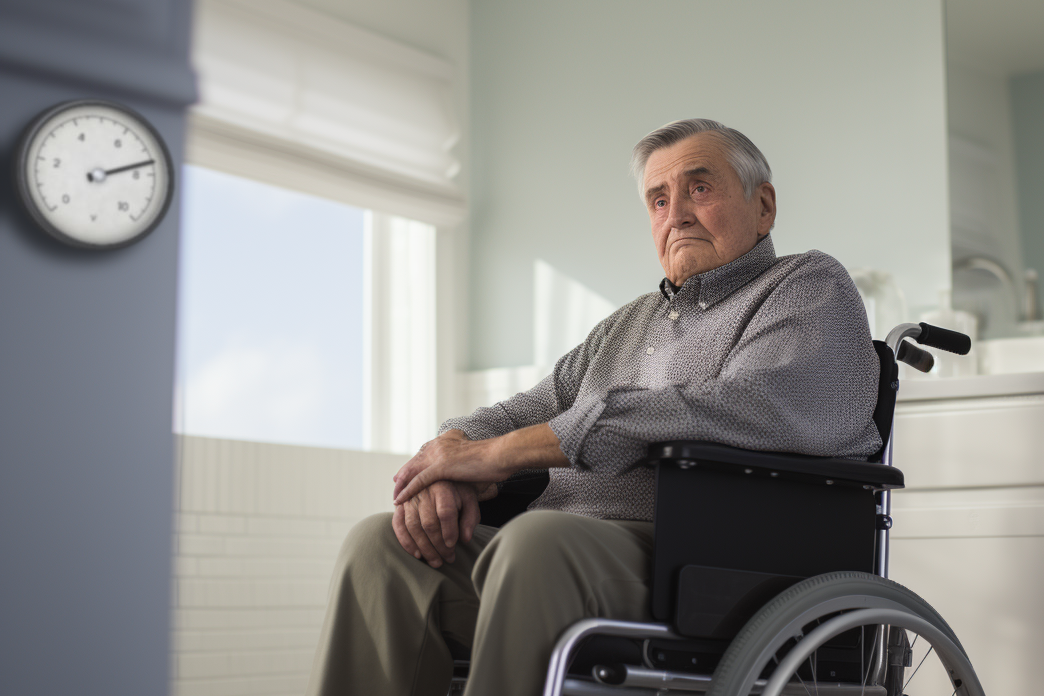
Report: 7.5 V
